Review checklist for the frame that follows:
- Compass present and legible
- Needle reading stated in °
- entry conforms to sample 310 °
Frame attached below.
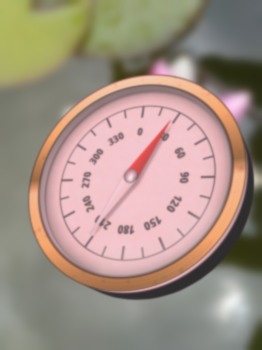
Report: 30 °
